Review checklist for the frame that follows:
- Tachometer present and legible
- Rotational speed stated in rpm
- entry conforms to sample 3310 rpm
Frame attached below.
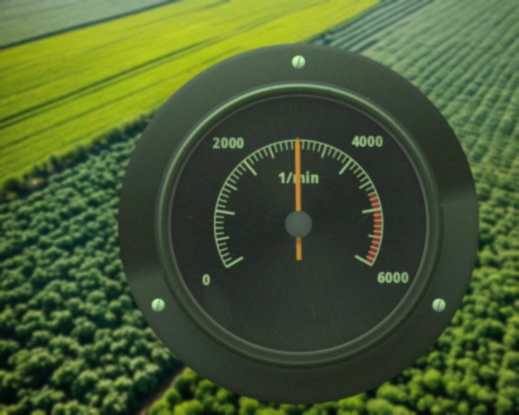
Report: 3000 rpm
